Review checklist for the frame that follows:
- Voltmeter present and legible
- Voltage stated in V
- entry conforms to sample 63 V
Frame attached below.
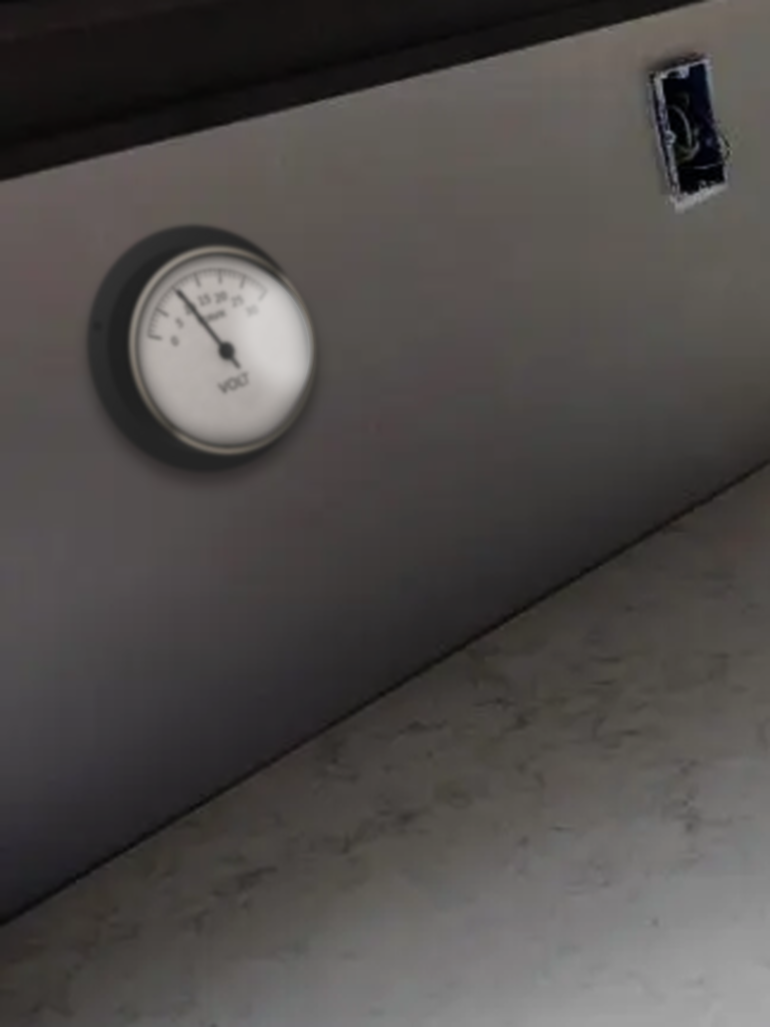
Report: 10 V
